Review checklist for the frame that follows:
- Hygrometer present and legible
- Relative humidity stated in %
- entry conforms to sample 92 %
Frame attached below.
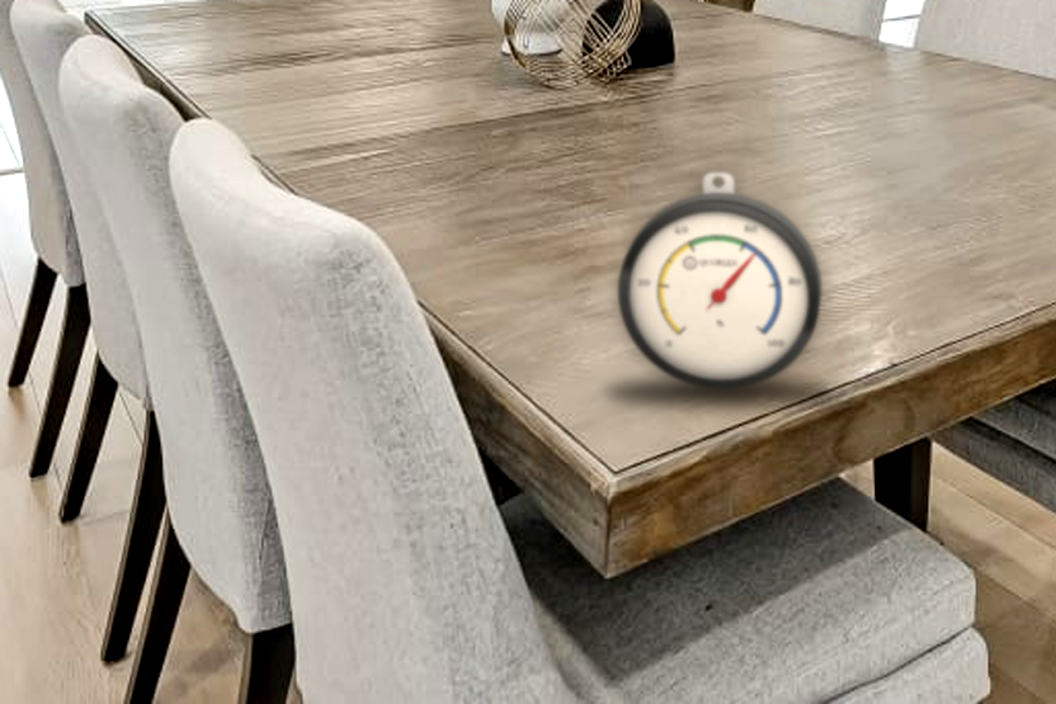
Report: 65 %
